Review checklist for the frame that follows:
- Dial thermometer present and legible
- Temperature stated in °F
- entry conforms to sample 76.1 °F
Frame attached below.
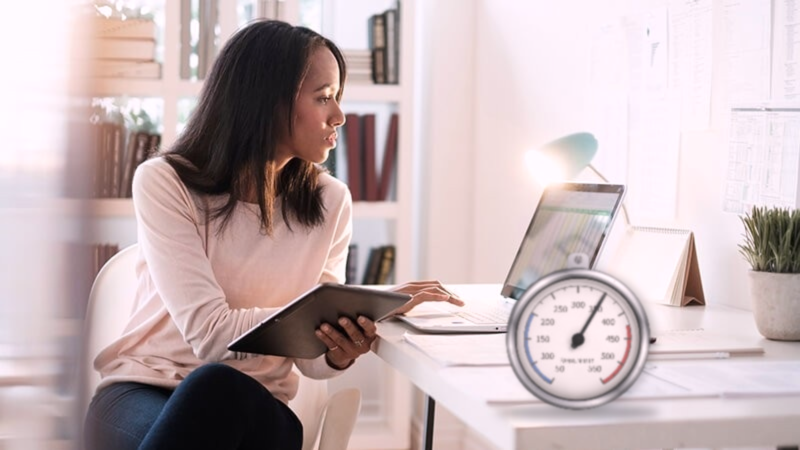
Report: 350 °F
